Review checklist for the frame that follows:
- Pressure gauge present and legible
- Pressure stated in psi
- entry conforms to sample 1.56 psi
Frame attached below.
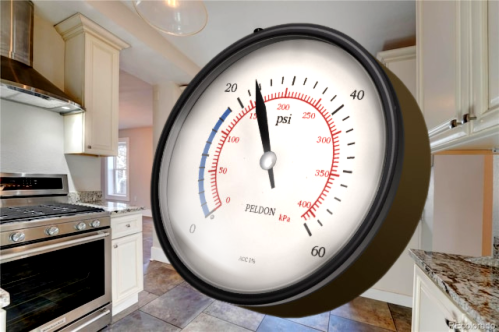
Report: 24 psi
